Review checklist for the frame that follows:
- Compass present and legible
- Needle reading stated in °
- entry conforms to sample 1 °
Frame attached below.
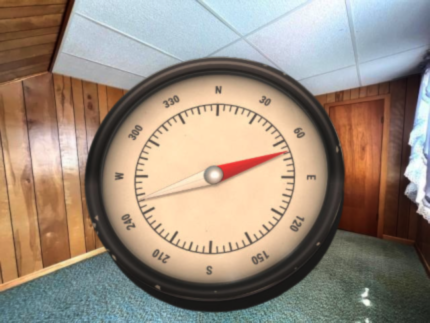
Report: 70 °
